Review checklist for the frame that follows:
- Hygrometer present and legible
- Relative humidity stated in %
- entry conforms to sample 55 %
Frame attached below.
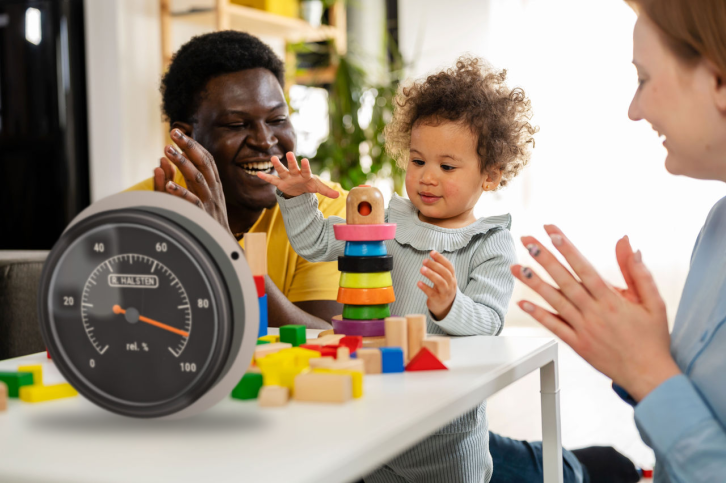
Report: 90 %
